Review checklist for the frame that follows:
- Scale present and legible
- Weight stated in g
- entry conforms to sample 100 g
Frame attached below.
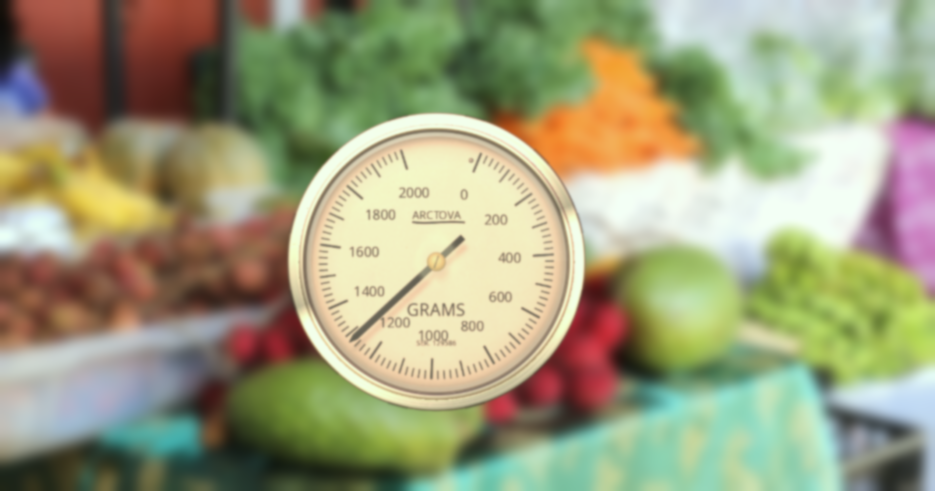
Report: 1280 g
